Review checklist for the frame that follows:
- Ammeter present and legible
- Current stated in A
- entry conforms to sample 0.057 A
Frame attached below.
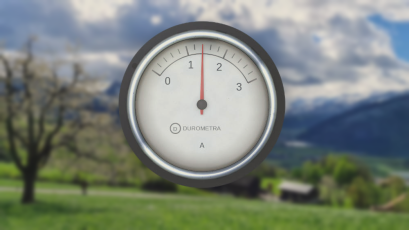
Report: 1.4 A
